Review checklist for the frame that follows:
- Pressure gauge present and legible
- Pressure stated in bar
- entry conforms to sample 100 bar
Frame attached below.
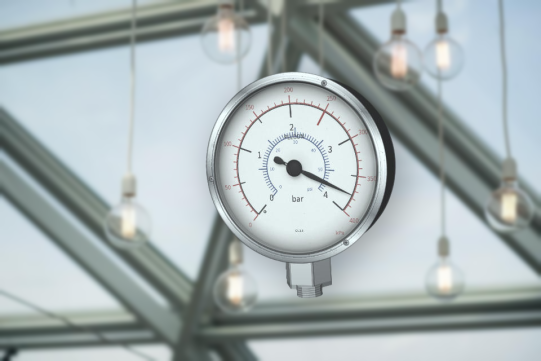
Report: 3.75 bar
